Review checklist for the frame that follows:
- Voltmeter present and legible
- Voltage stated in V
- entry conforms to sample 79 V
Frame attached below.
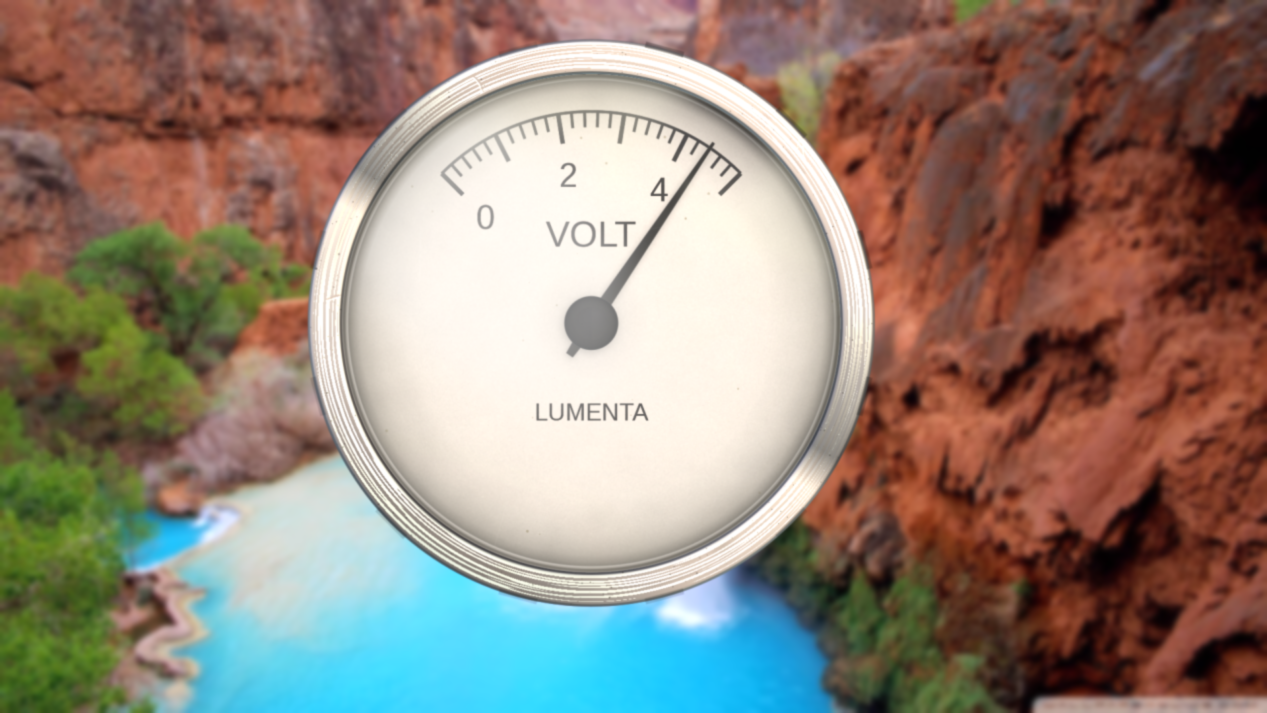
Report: 4.4 V
